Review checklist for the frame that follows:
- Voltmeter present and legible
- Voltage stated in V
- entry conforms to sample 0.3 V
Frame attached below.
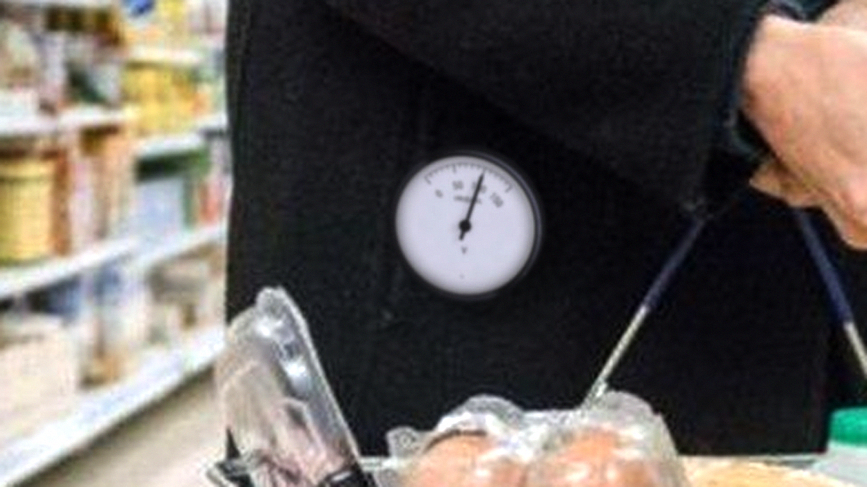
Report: 100 V
